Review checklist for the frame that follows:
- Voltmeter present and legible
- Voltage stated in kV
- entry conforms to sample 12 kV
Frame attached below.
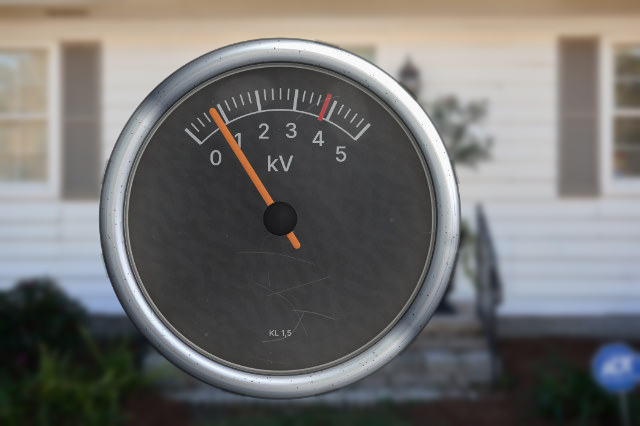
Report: 0.8 kV
